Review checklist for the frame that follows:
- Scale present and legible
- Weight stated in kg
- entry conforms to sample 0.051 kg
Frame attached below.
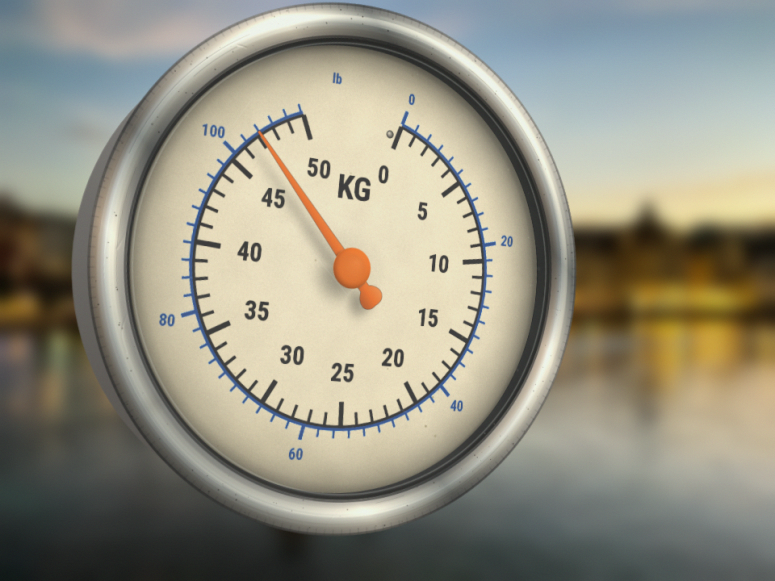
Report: 47 kg
